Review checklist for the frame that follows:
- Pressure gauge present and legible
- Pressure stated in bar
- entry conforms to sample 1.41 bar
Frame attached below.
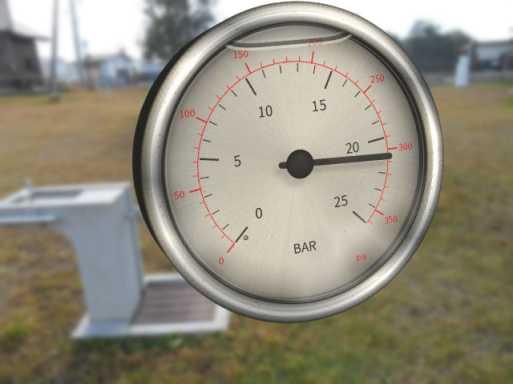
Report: 21 bar
